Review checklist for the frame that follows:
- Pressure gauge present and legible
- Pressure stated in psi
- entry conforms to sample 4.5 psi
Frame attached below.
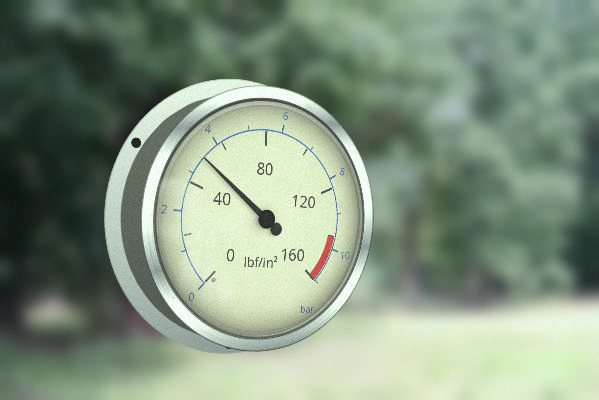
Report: 50 psi
